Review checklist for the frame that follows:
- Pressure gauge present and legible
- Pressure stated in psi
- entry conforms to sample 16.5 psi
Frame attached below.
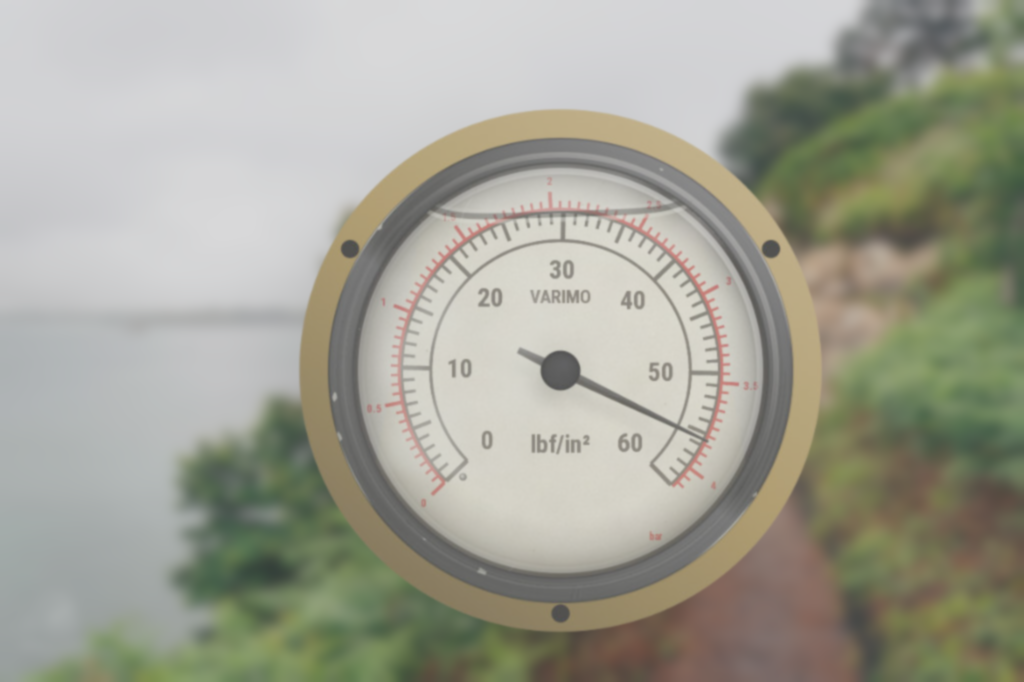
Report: 55.5 psi
